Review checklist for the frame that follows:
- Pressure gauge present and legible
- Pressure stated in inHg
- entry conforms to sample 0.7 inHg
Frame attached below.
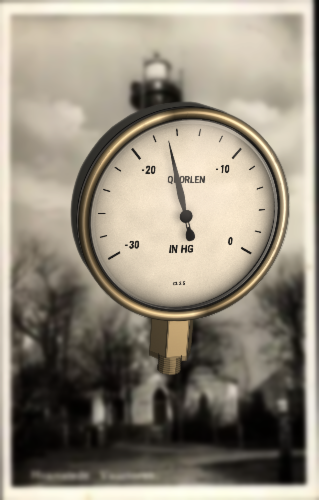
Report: -17 inHg
